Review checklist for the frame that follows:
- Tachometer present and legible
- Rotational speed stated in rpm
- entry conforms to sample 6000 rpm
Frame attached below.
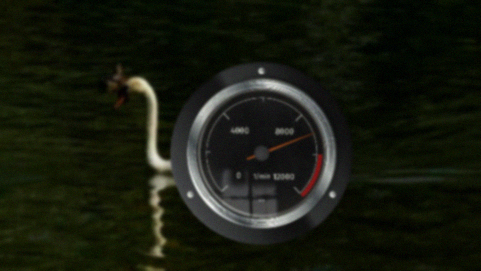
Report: 9000 rpm
